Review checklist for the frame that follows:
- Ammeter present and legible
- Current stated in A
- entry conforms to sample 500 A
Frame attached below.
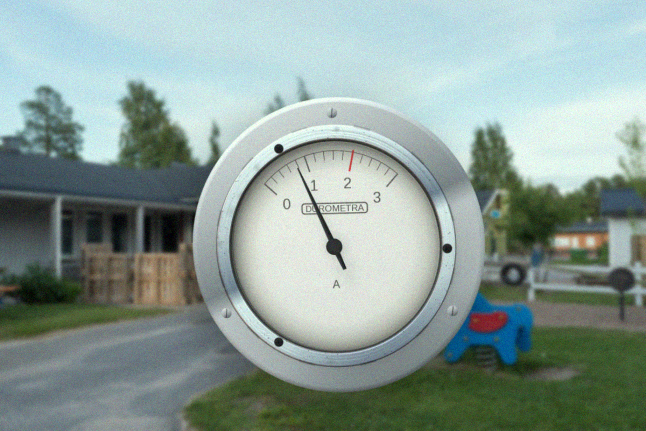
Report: 0.8 A
